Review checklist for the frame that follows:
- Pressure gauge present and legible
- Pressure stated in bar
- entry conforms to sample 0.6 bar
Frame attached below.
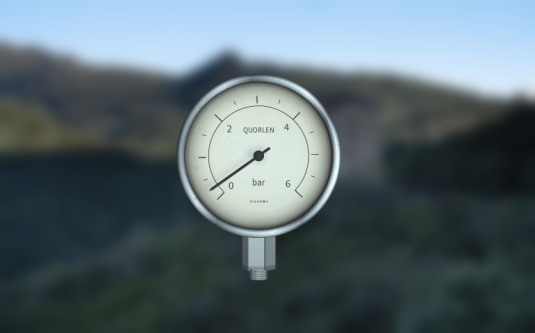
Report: 0.25 bar
